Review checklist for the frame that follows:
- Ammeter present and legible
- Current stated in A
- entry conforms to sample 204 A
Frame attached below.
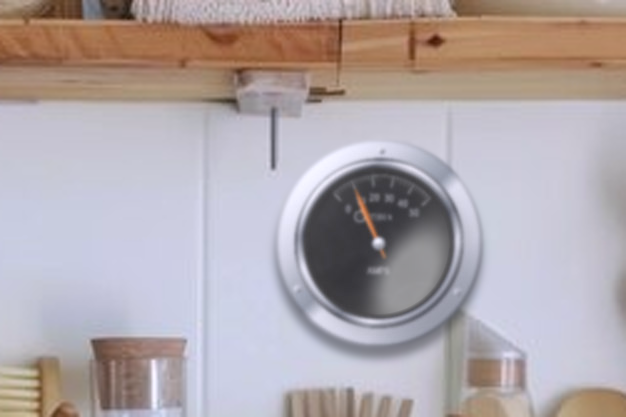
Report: 10 A
